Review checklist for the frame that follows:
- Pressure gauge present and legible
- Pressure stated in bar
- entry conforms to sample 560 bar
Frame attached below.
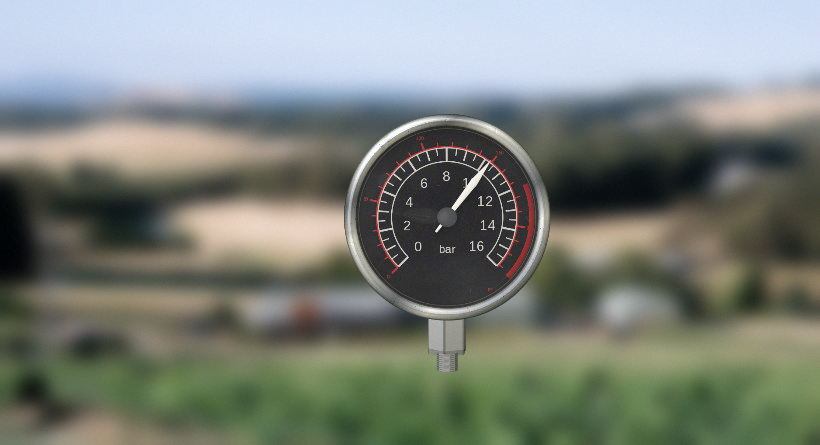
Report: 10.25 bar
